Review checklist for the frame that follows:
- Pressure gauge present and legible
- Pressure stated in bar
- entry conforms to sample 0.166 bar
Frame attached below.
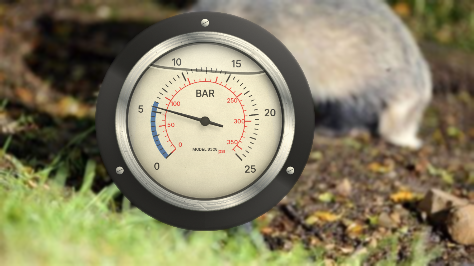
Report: 5.5 bar
